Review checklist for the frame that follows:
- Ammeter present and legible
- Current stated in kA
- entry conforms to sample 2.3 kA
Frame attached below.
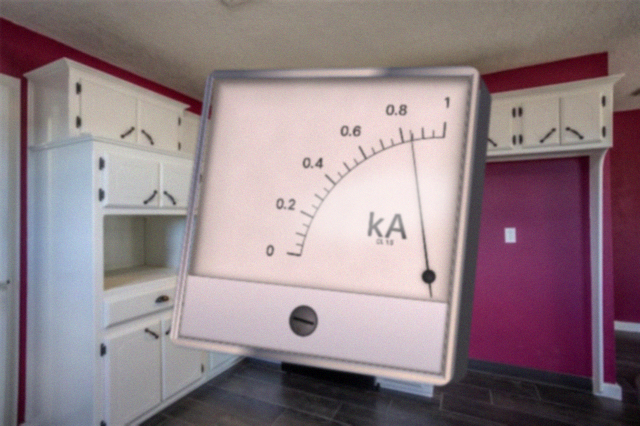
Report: 0.85 kA
